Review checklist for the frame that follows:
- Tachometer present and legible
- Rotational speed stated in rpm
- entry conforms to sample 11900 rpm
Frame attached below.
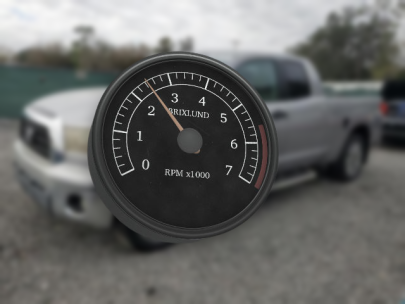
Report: 2400 rpm
